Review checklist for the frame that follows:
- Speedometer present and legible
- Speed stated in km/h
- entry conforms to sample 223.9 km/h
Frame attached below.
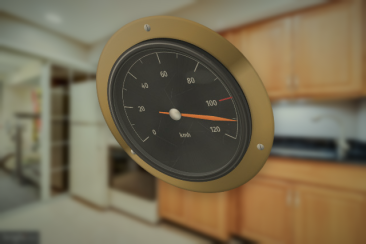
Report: 110 km/h
